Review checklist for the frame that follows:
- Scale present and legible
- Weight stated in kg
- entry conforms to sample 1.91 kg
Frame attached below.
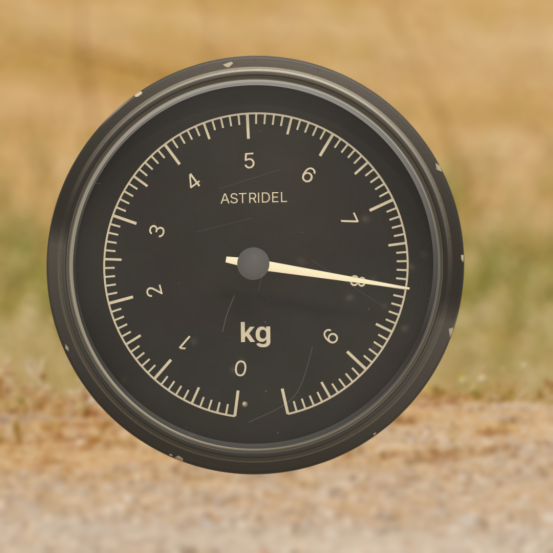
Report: 8 kg
